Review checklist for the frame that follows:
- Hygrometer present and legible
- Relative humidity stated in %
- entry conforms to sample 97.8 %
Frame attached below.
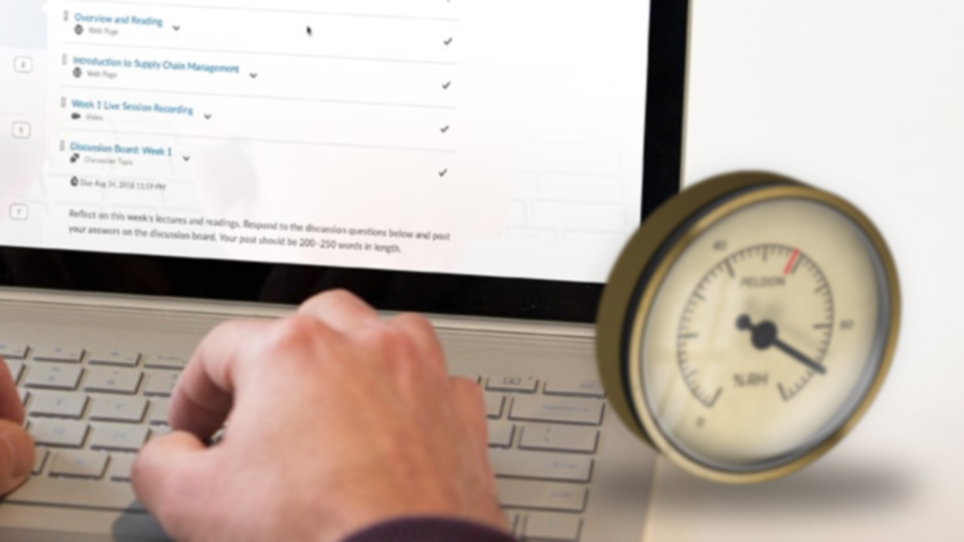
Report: 90 %
